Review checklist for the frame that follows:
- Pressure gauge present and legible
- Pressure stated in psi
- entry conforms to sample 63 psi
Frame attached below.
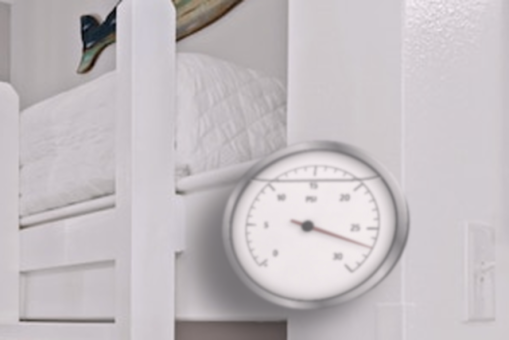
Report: 27 psi
